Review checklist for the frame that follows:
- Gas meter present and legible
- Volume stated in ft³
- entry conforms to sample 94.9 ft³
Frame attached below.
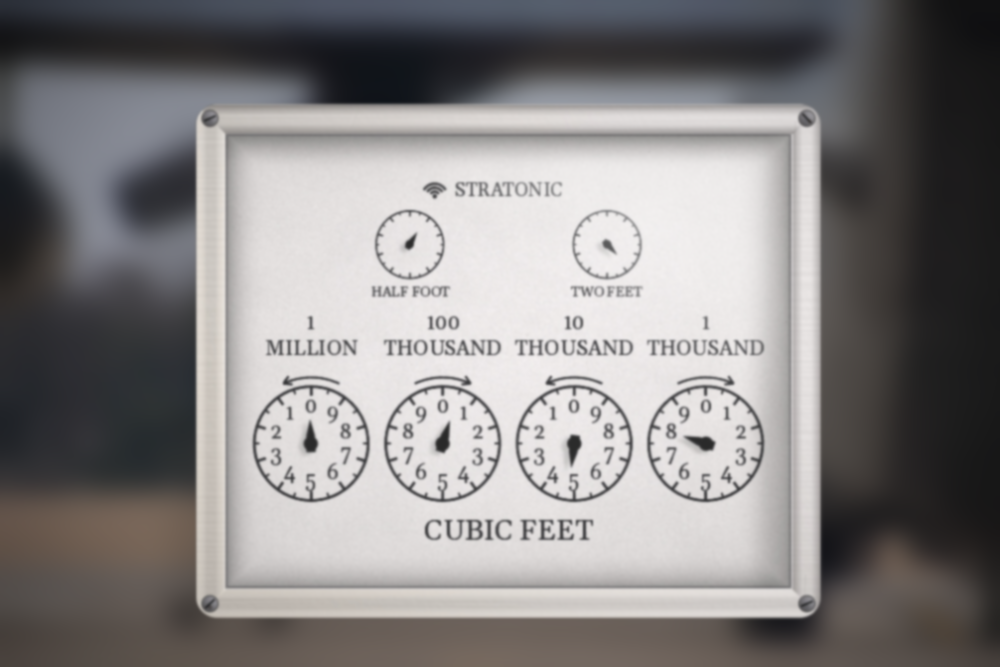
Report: 4800 ft³
